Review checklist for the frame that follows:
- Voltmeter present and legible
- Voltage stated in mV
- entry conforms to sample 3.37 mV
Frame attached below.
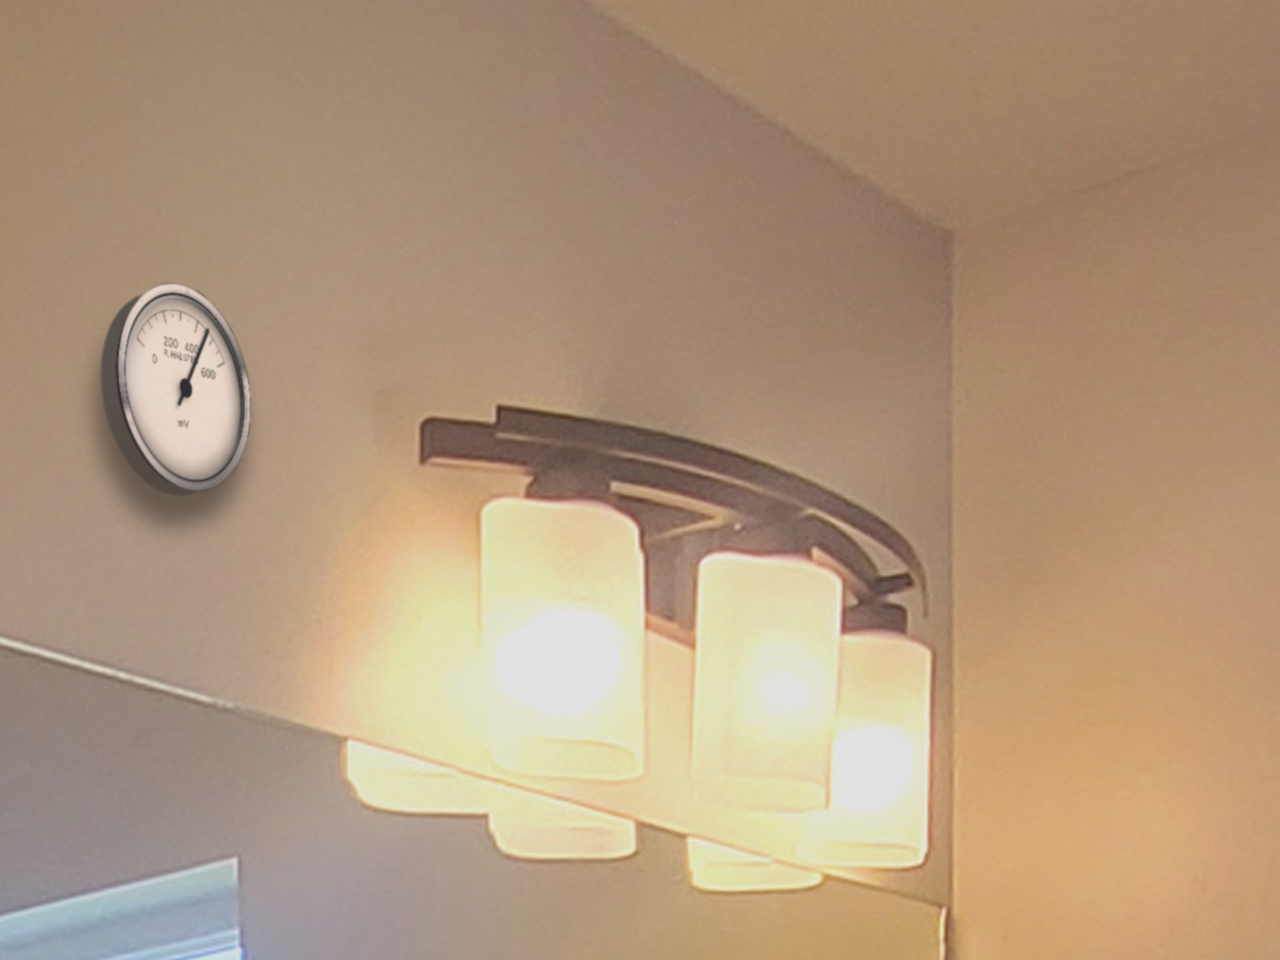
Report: 450 mV
